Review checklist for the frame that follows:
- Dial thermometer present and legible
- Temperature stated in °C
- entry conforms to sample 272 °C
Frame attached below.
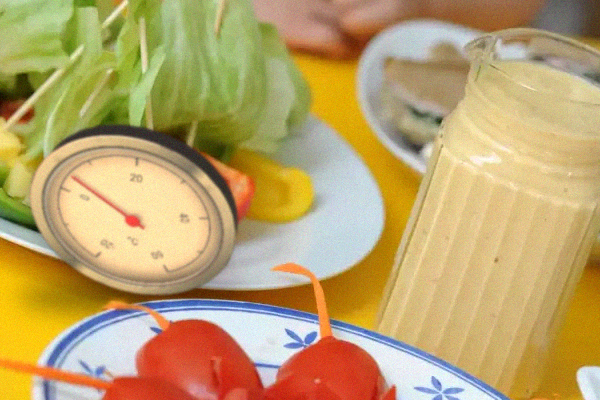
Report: 5 °C
